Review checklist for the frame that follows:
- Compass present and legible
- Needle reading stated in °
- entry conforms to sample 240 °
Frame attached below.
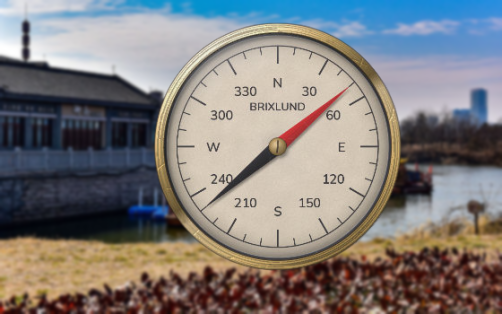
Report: 50 °
